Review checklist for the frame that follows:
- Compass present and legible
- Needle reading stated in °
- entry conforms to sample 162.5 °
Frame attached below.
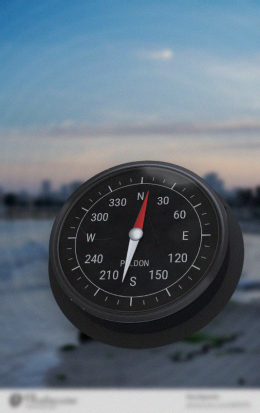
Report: 10 °
